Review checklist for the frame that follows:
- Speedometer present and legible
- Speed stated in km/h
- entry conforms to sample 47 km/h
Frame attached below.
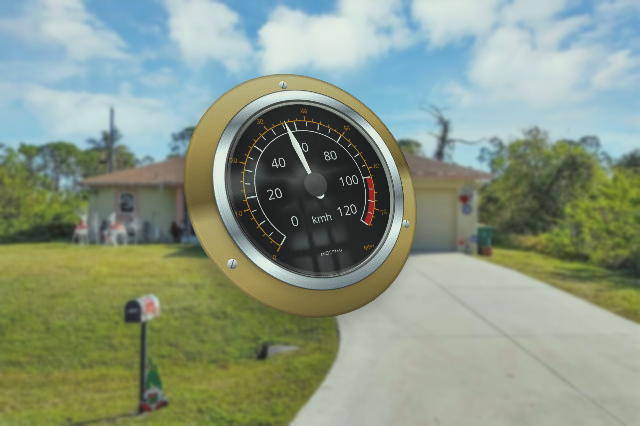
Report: 55 km/h
